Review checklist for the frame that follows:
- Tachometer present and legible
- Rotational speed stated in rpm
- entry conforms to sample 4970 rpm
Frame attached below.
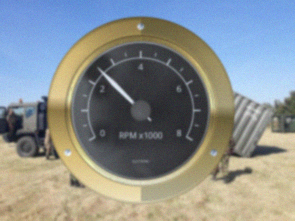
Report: 2500 rpm
